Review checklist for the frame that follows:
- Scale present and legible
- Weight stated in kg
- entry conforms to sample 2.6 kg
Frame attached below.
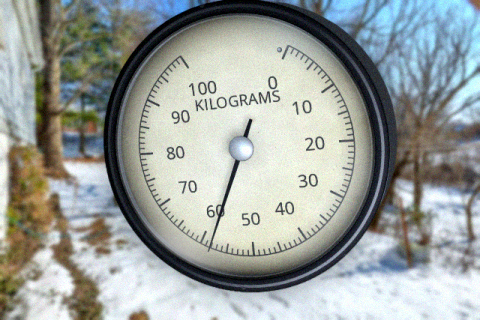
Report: 58 kg
